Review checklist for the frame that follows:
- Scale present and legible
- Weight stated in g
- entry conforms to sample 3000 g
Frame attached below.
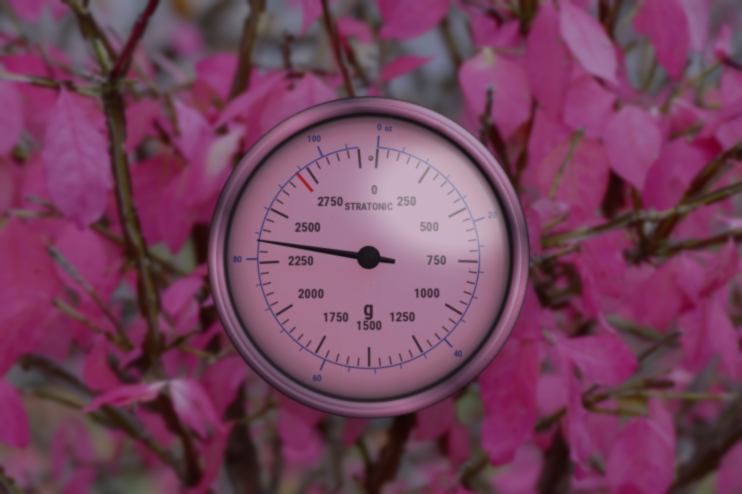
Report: 2350 g
